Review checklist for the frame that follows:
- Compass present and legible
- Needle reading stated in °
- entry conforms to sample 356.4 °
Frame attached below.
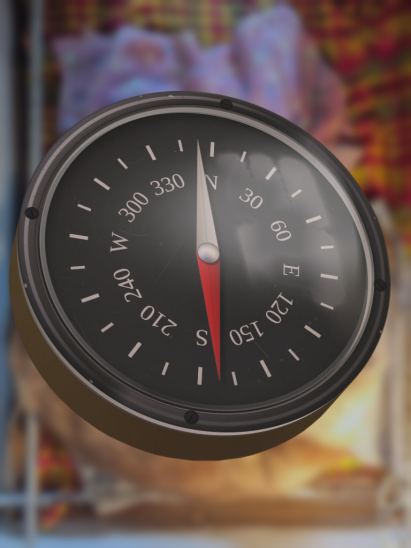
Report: 172.5 °
